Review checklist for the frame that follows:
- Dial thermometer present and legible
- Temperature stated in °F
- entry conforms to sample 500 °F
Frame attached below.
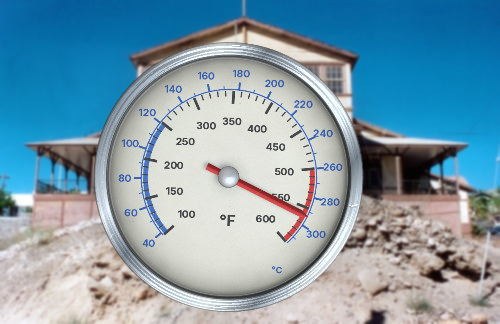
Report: 560 °F
